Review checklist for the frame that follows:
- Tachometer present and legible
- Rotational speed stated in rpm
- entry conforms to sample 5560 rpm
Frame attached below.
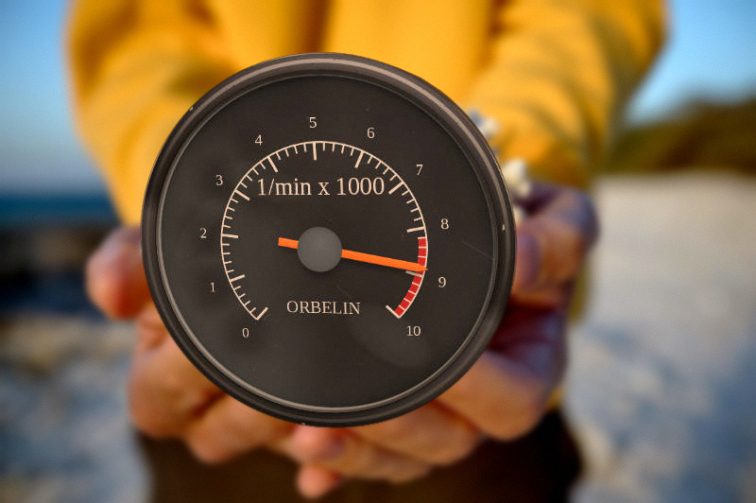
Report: 8800 rpm
